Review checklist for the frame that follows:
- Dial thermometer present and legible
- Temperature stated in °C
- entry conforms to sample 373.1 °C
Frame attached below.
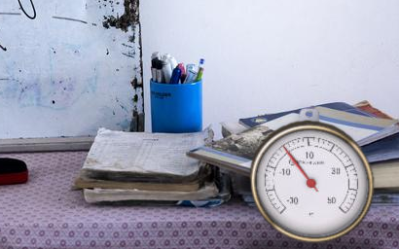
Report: 0 °C
